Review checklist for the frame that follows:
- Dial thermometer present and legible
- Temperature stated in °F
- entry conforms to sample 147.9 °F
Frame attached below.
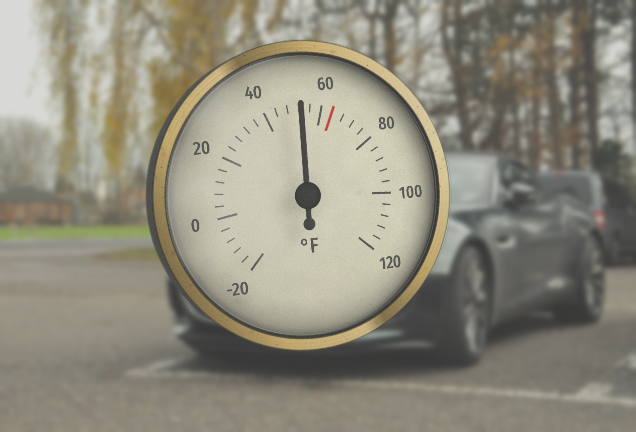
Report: 52 °F
